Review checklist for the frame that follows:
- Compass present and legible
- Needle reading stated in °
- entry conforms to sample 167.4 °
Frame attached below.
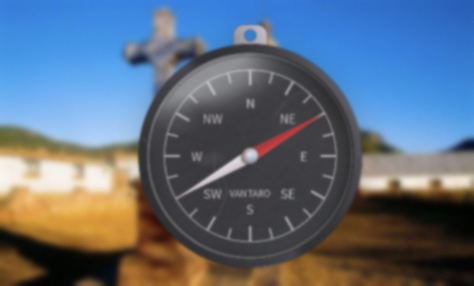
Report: 60 °
